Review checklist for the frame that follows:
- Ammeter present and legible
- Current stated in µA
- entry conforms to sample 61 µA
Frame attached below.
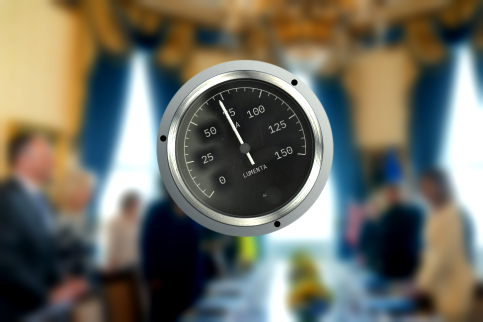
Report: 72.5 µA
